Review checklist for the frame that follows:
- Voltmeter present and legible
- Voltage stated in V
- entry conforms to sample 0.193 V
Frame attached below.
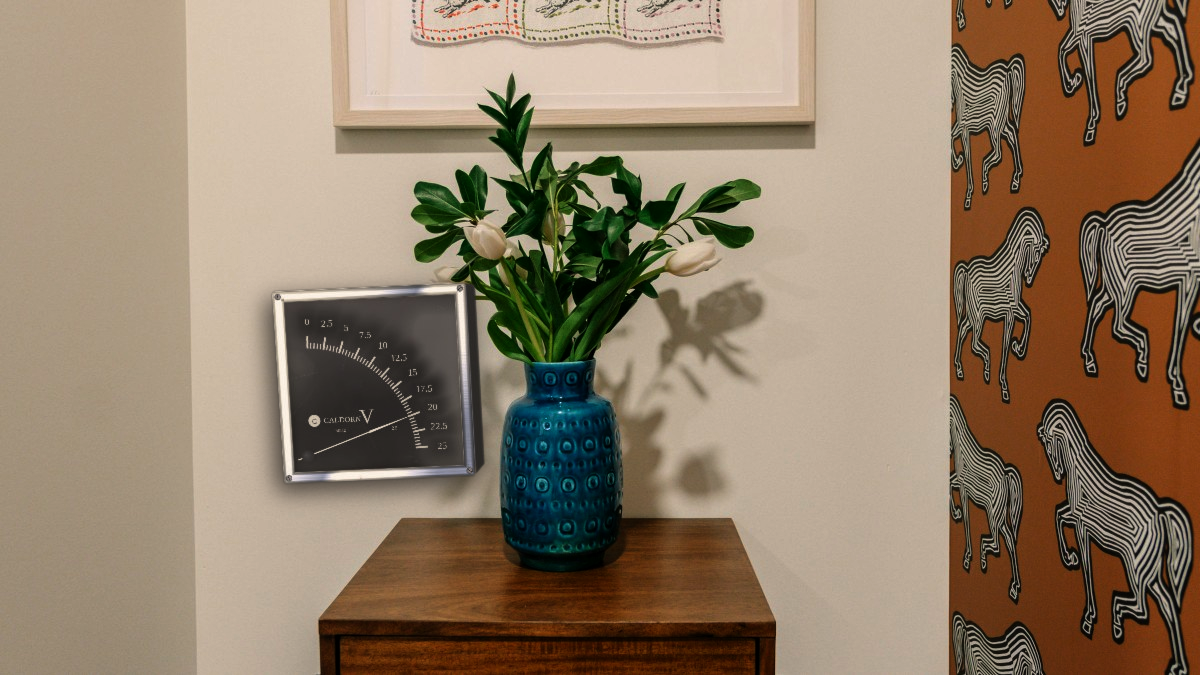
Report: 20 V
